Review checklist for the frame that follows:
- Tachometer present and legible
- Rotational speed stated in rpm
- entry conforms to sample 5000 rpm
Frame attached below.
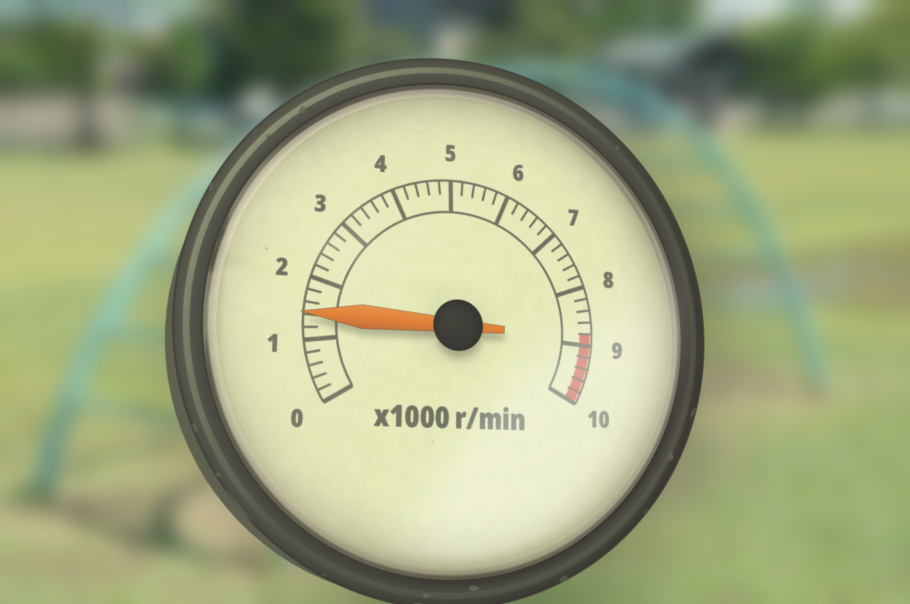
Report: 1400 rpm
